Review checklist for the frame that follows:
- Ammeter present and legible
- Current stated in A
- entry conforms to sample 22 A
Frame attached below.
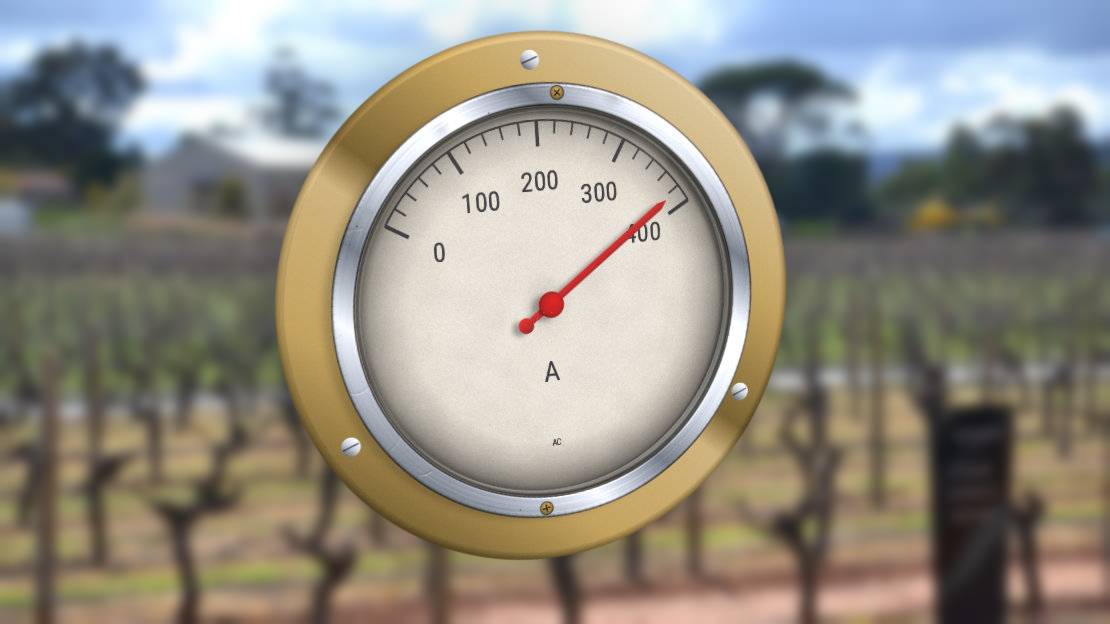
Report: 380 A
